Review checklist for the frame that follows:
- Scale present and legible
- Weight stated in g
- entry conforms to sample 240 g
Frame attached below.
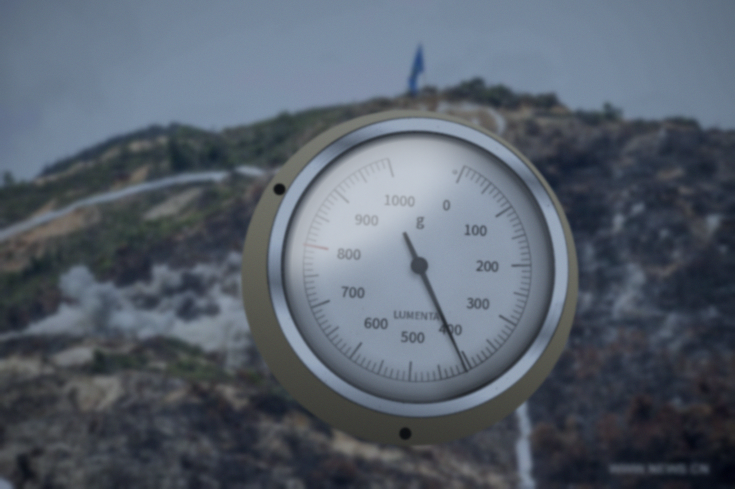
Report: 410 g
